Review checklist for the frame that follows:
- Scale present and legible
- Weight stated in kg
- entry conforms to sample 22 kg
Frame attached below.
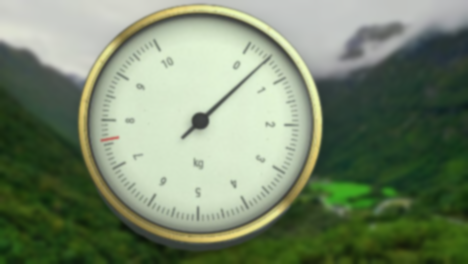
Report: 0.5 kg
